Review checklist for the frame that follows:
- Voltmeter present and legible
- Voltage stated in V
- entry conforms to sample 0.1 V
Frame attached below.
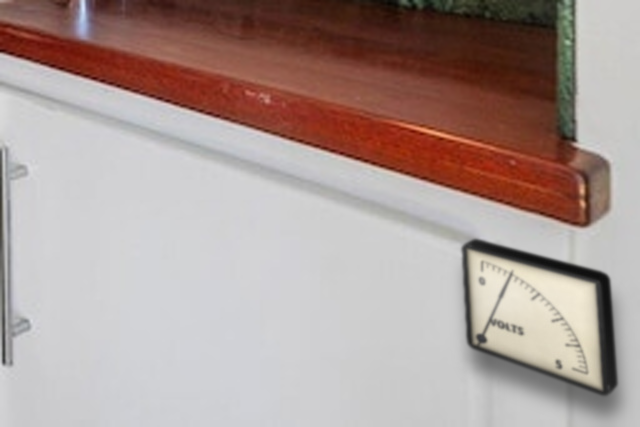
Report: 1 V
